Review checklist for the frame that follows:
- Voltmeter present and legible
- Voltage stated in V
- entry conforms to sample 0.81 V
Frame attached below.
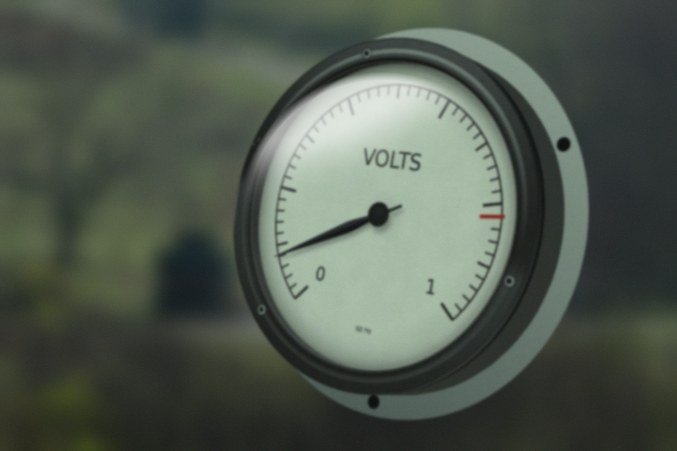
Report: 0.08 V
